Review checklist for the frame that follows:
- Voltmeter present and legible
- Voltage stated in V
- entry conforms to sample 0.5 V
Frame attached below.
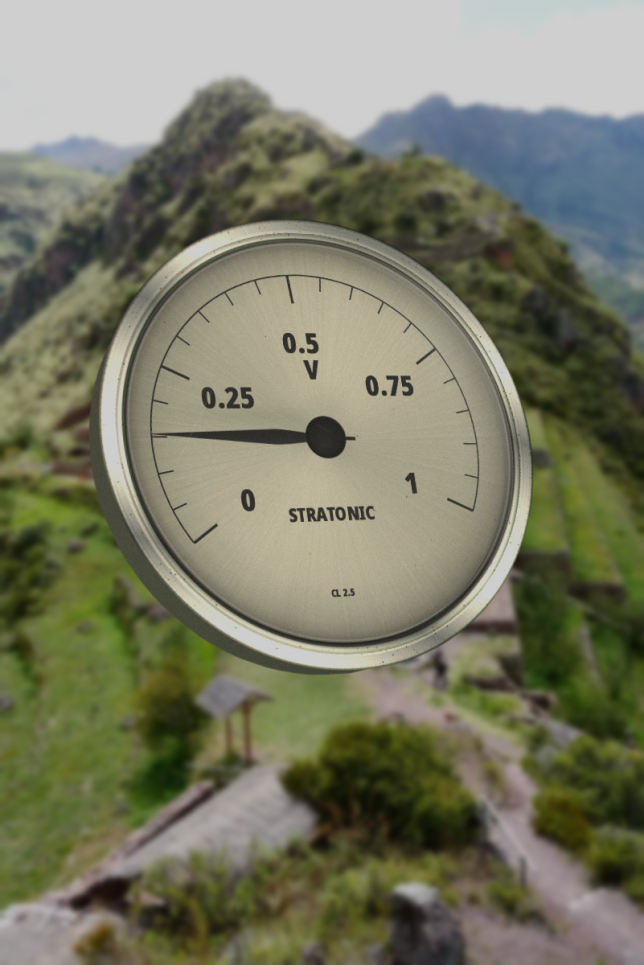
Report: 0.15 V
